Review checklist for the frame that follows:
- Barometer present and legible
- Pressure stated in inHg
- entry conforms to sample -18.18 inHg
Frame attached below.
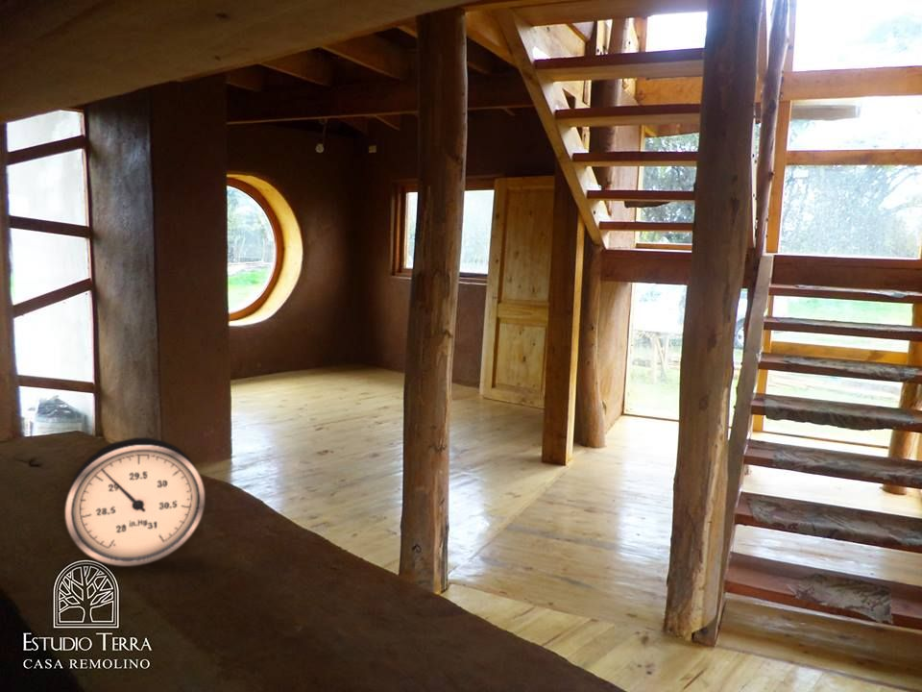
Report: 29.1 inHg
